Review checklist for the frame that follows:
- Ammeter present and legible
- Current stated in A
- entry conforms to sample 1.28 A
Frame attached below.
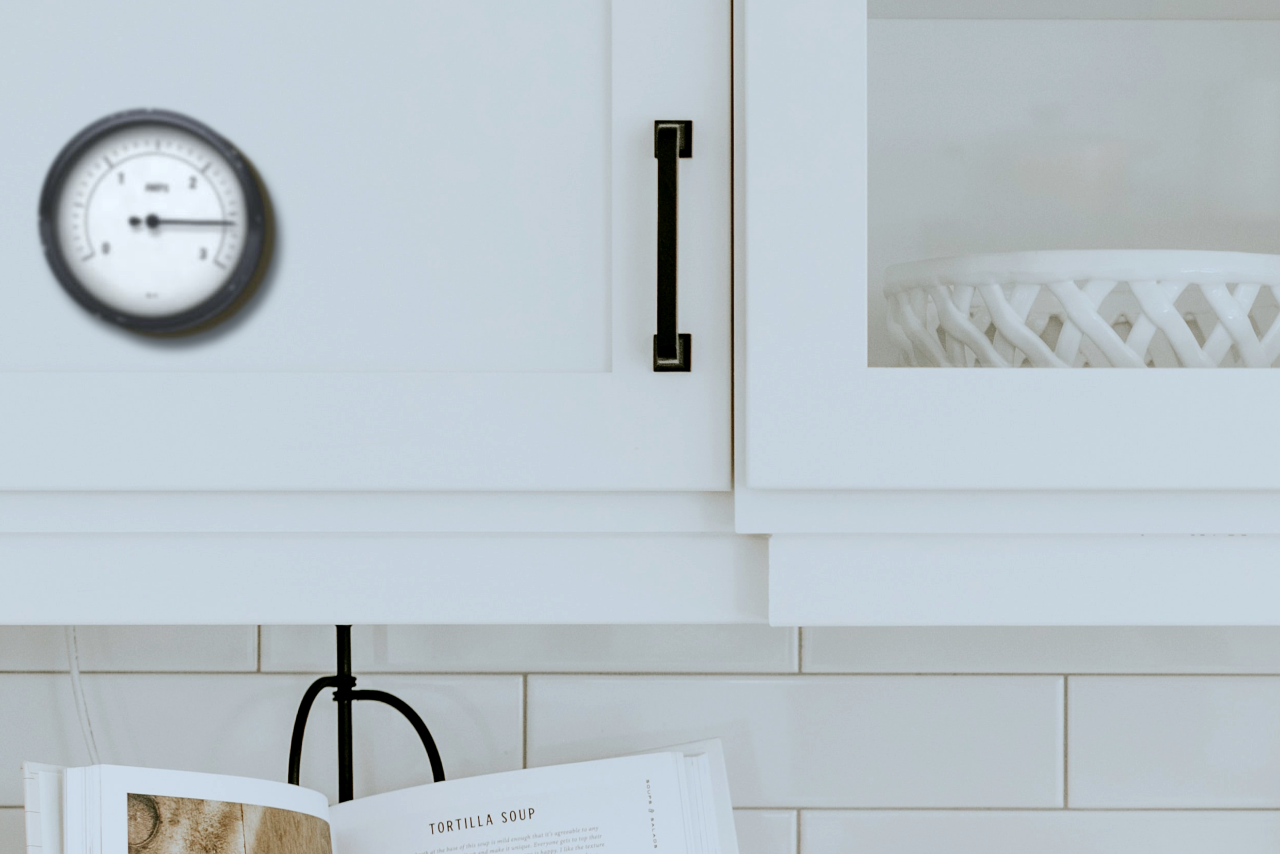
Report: 2.6 A
